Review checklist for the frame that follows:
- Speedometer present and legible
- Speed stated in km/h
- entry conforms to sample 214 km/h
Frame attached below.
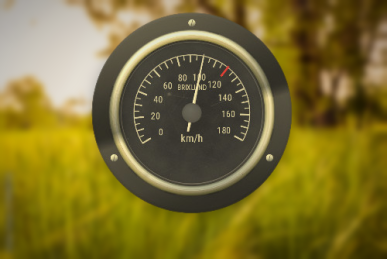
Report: 100 km/h
